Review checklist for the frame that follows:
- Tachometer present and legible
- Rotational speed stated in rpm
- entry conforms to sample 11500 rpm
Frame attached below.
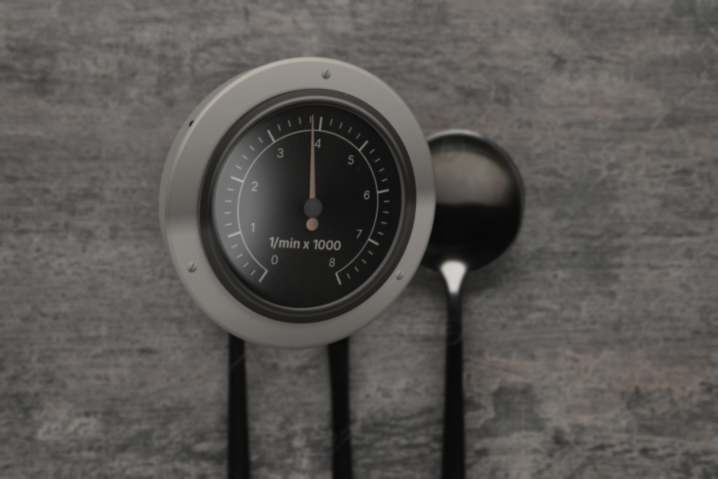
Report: 3800 rpm
